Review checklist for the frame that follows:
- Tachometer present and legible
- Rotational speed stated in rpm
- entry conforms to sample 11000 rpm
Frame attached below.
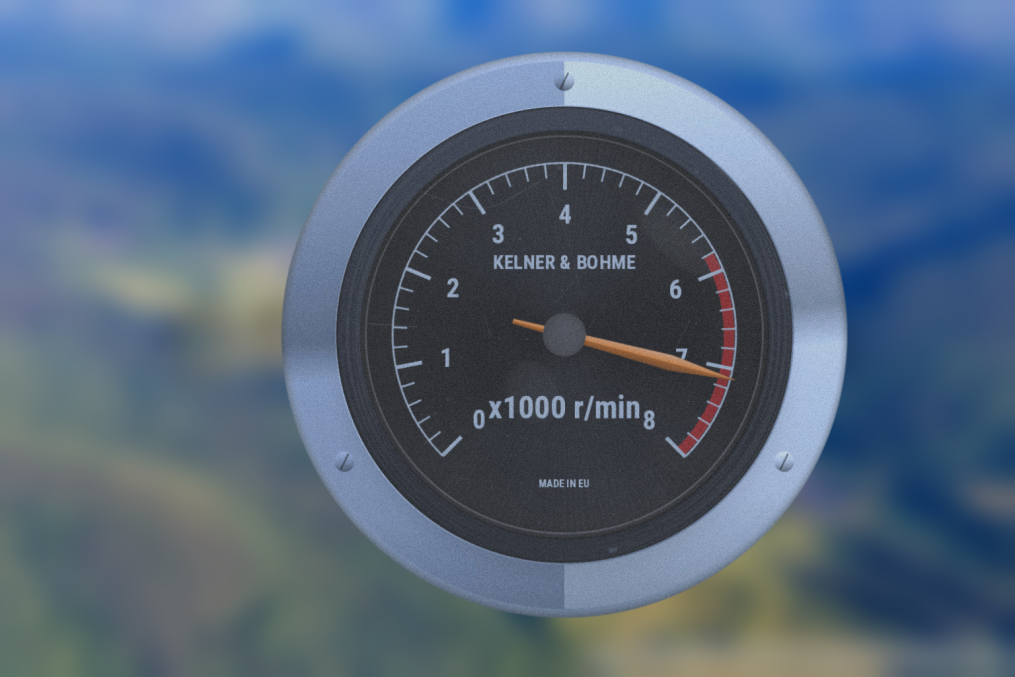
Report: 7100 rpm
